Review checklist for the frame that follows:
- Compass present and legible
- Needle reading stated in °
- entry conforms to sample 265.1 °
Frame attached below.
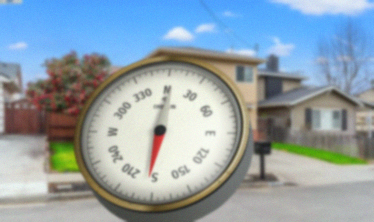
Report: 185 °
